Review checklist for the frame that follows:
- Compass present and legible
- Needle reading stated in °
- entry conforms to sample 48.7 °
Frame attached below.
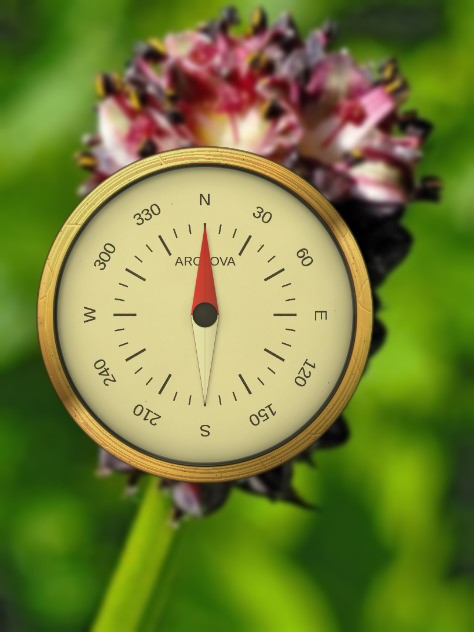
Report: 0 °
